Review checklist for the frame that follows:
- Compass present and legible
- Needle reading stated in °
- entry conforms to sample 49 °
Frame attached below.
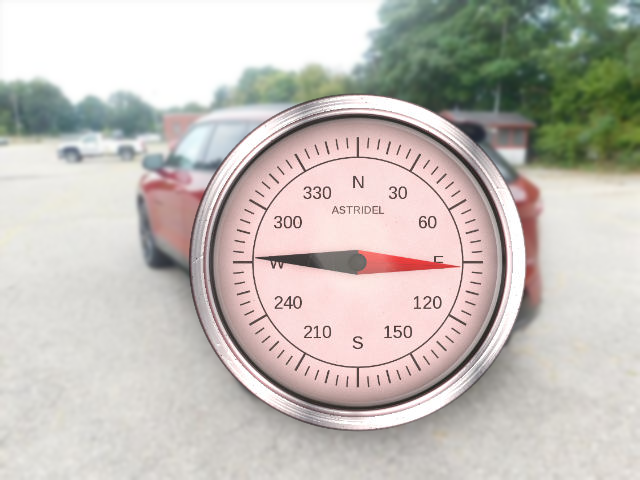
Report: 92.5 °
